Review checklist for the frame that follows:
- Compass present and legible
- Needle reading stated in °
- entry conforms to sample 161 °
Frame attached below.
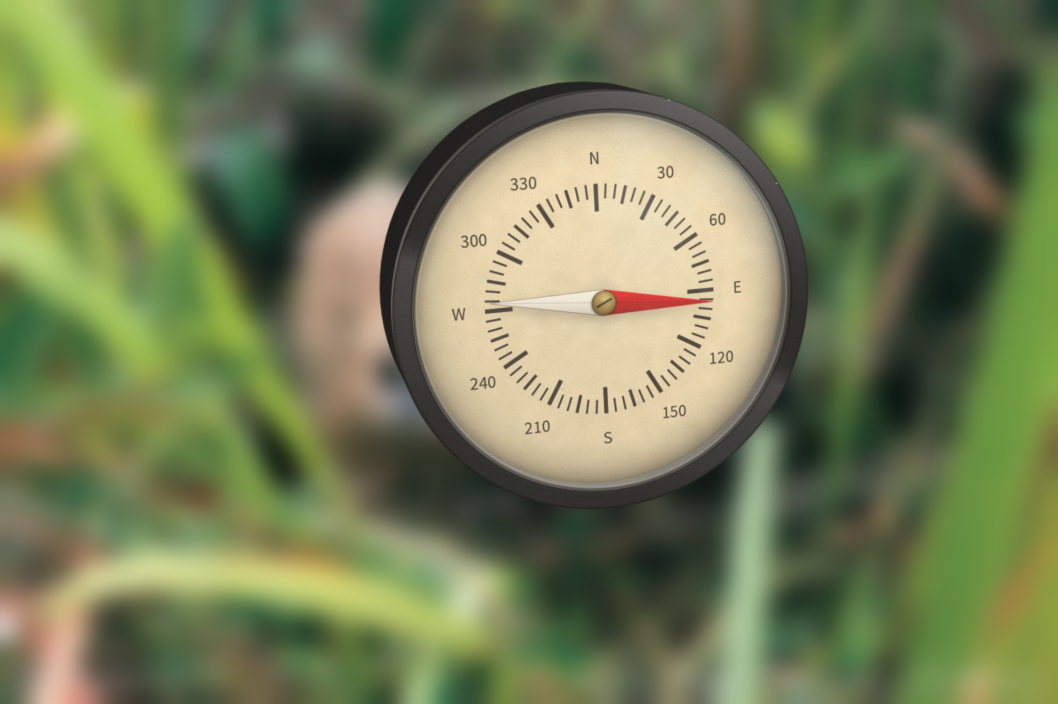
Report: 95 °
